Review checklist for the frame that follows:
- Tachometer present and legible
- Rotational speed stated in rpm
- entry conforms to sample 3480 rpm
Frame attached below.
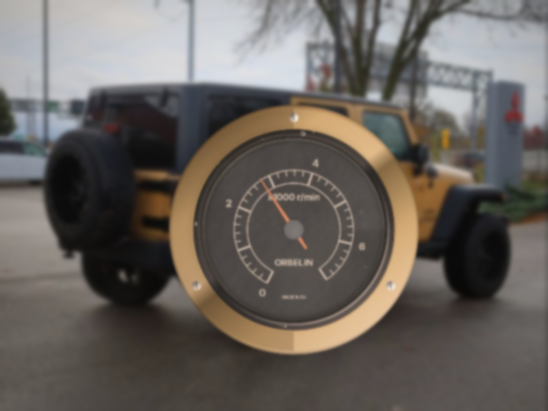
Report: 2800 rpm
